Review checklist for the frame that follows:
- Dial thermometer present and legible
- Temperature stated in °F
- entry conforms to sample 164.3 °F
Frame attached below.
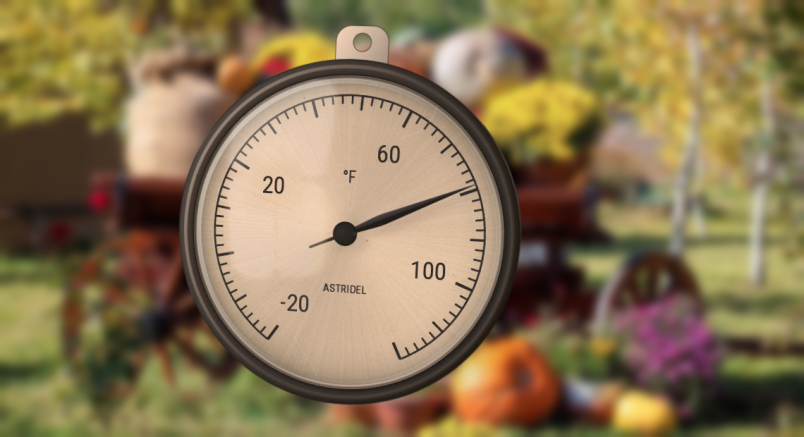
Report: 79 °F
